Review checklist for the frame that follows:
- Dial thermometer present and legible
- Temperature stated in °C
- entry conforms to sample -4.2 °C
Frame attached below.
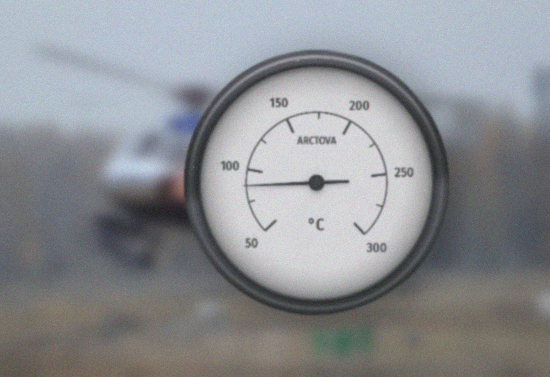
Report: 87.5 °C
